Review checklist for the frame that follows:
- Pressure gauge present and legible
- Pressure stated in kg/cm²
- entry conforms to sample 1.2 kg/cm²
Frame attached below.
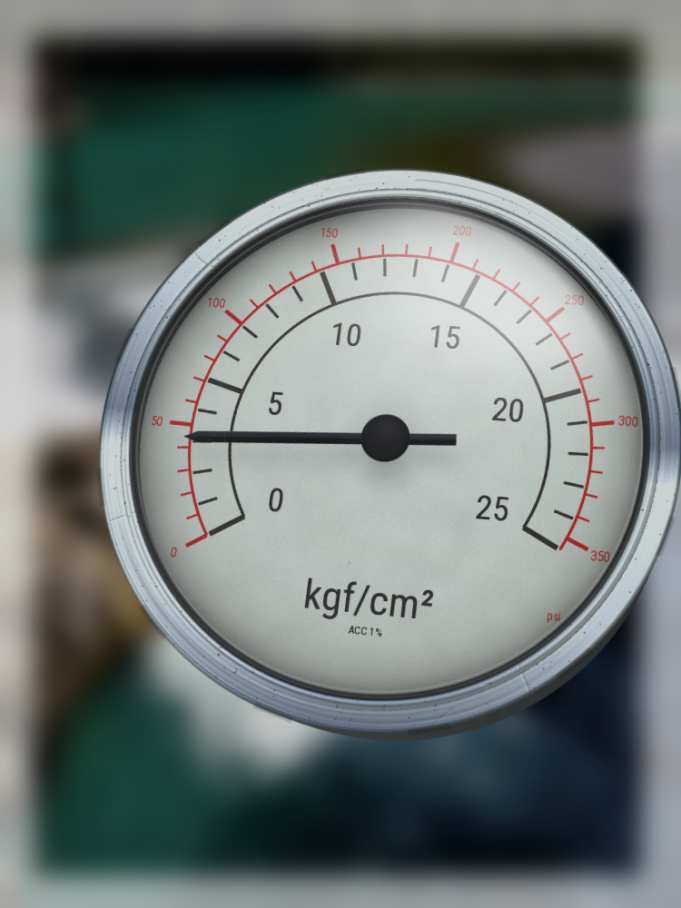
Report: 3 kg/cm²
